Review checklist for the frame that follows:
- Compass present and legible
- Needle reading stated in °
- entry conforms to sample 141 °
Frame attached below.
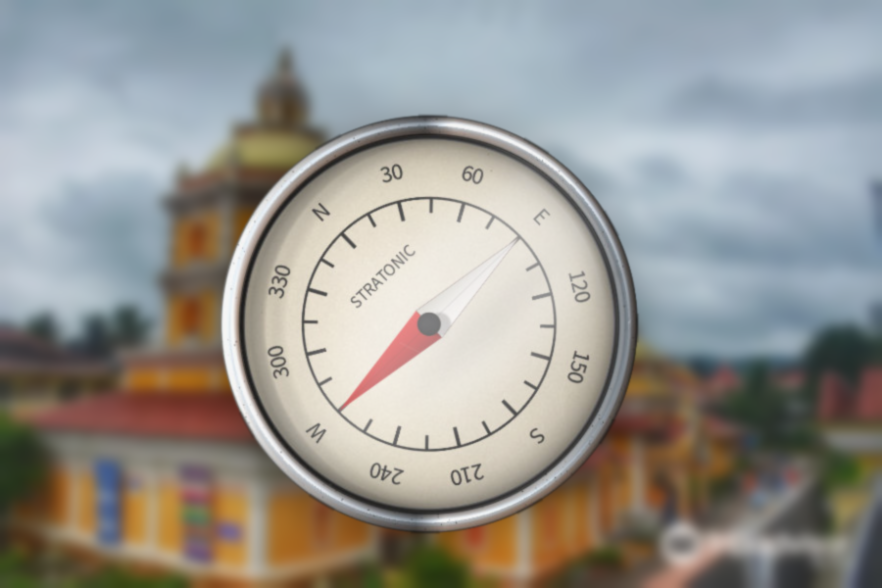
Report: 270 °
